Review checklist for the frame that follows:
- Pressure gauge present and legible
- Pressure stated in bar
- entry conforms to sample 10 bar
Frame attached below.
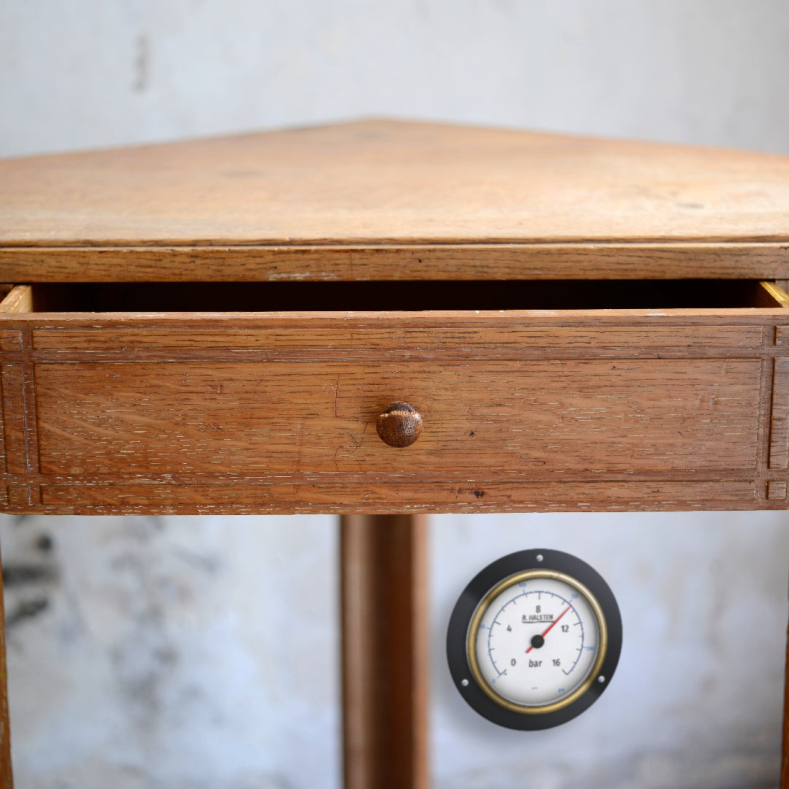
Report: 10.5 bar
